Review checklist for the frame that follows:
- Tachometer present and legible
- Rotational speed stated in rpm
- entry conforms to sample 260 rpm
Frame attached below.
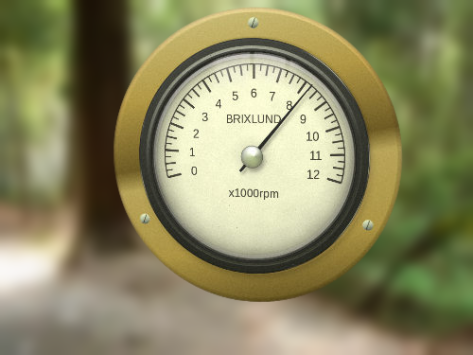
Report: 8250 rpm
